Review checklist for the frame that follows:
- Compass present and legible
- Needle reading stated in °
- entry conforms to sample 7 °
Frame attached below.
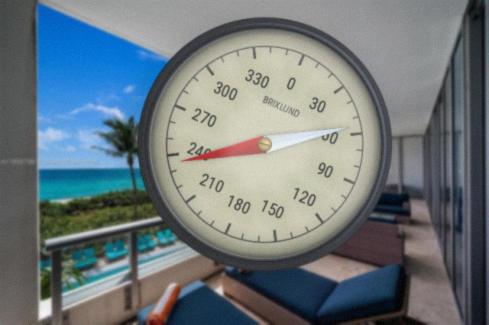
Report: 235 °
